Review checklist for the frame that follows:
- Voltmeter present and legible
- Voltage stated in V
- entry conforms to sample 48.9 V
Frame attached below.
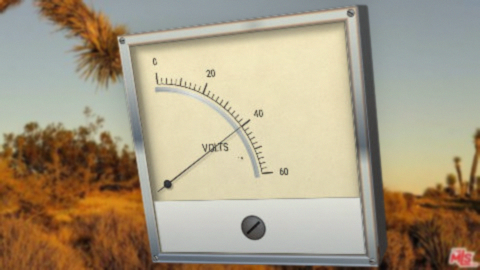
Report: 40 V
